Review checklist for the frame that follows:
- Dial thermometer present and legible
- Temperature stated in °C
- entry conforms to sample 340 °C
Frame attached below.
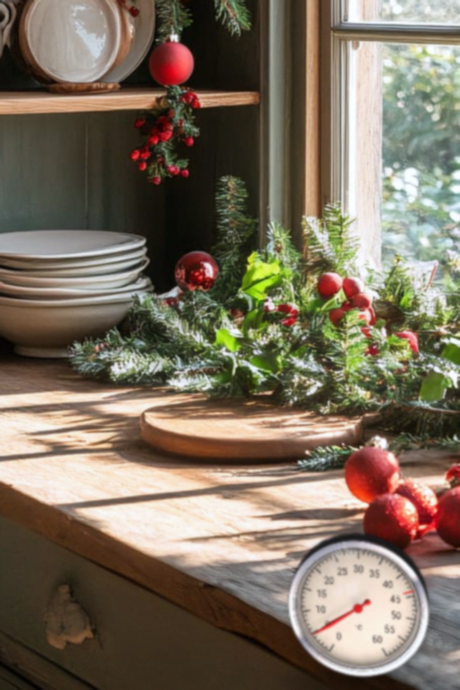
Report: 5 °C
